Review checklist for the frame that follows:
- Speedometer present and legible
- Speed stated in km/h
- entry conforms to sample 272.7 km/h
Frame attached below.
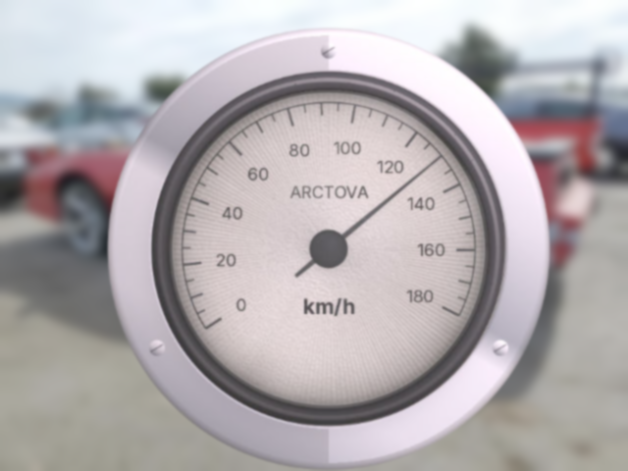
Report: 130 km/h
